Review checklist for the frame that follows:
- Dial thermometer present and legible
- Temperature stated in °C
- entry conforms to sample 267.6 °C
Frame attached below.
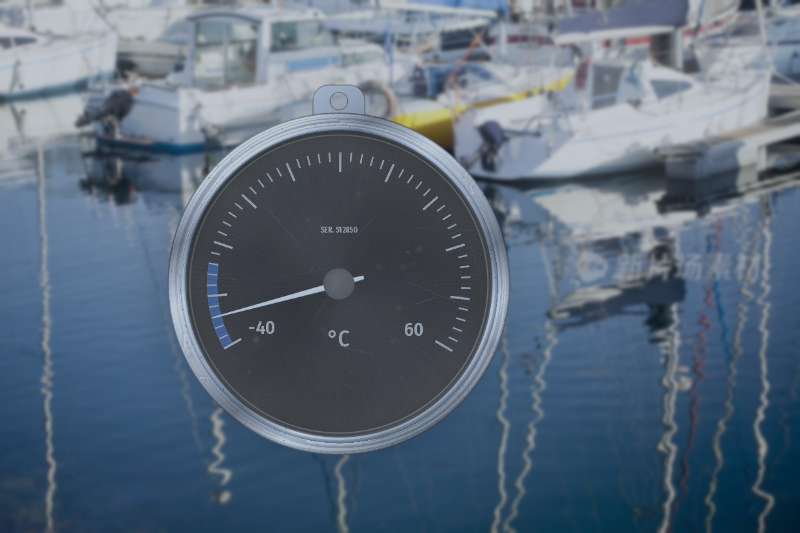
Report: -34 °C
